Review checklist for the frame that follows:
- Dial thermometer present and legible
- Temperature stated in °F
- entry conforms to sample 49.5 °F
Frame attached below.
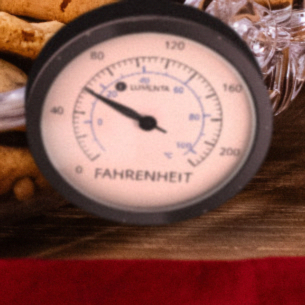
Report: 60 °F
